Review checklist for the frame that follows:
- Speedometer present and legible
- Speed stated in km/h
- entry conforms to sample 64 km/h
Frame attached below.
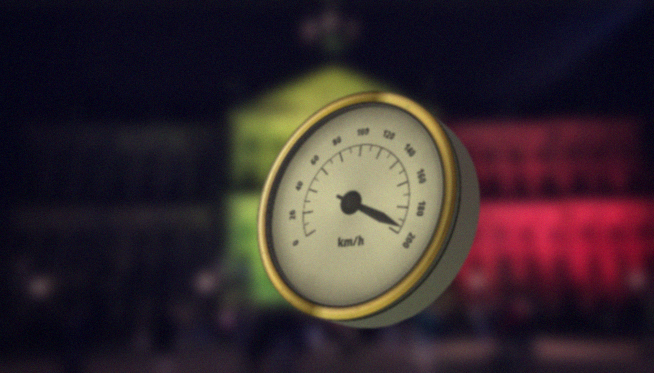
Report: 195 km/h
